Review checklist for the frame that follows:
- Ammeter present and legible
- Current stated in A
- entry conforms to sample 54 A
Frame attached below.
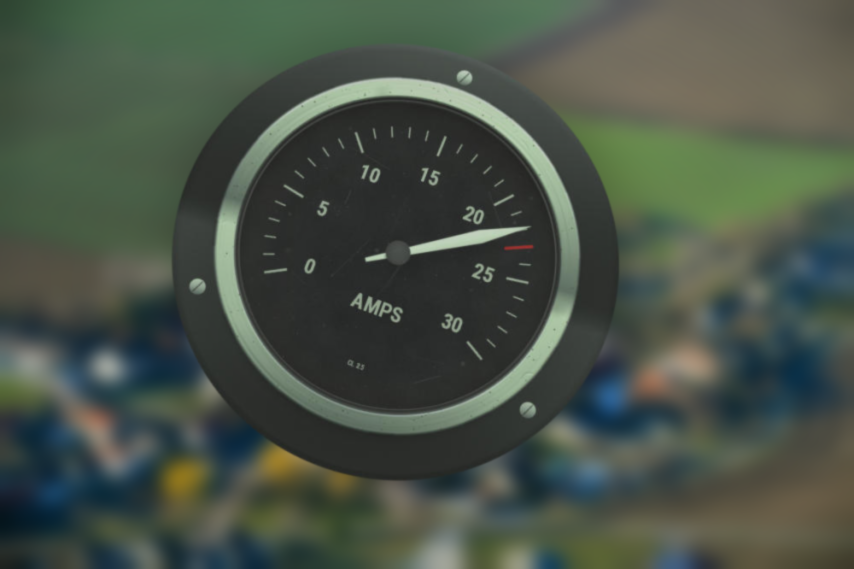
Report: 22 A
